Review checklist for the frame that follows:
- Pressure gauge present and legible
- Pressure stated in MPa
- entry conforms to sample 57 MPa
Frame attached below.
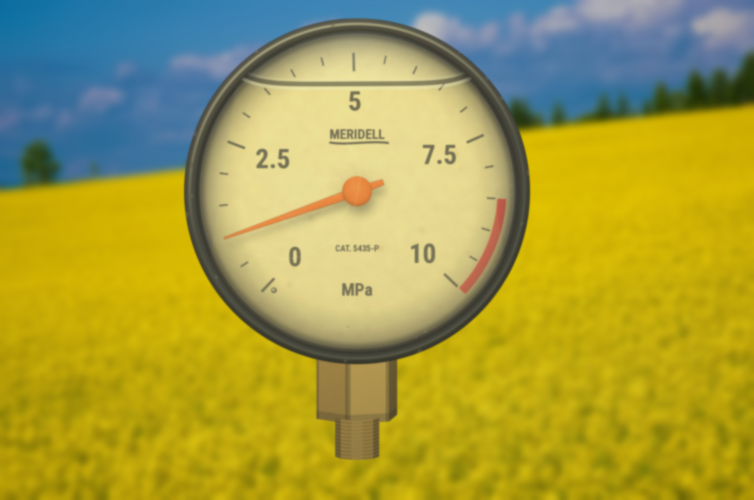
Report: 1 MPa
